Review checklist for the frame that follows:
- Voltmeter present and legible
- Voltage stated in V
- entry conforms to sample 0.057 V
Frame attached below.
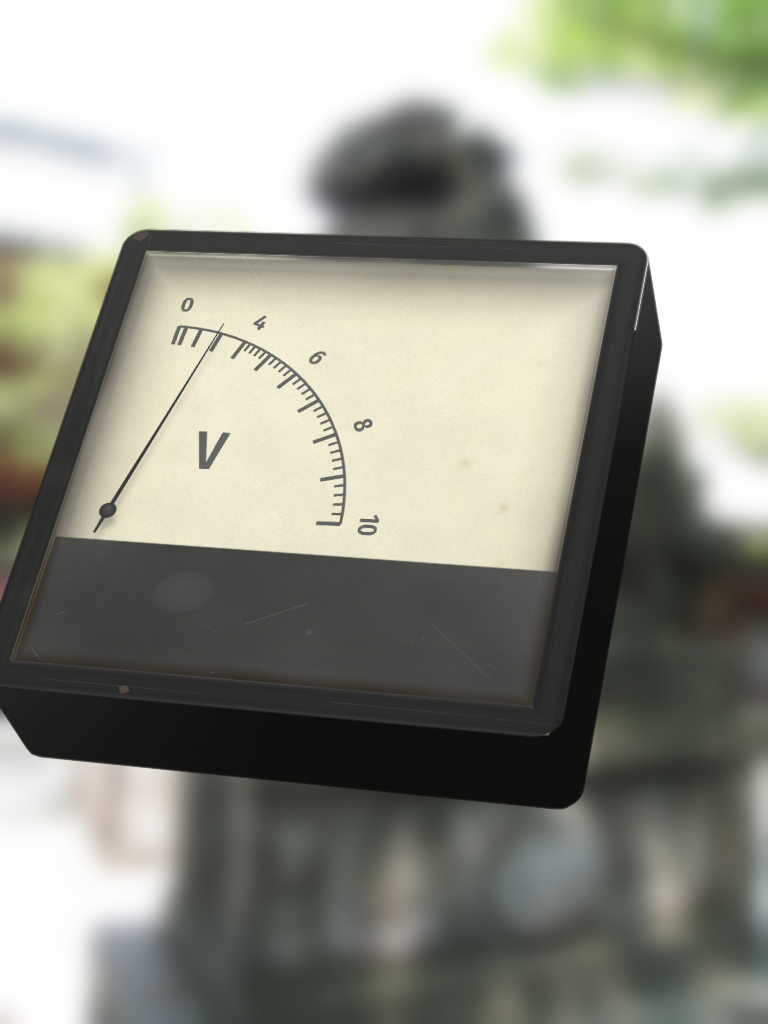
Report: 3 V
